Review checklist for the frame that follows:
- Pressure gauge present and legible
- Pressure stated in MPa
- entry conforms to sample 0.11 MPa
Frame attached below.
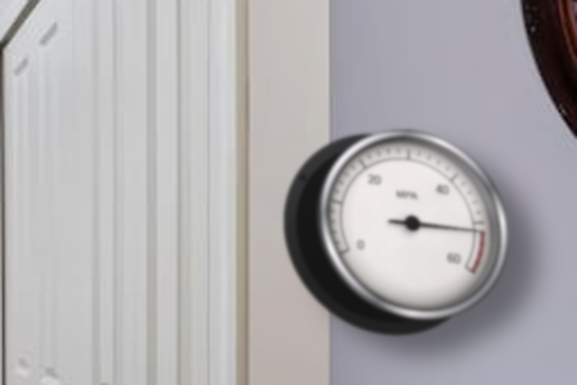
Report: 52 MPa
